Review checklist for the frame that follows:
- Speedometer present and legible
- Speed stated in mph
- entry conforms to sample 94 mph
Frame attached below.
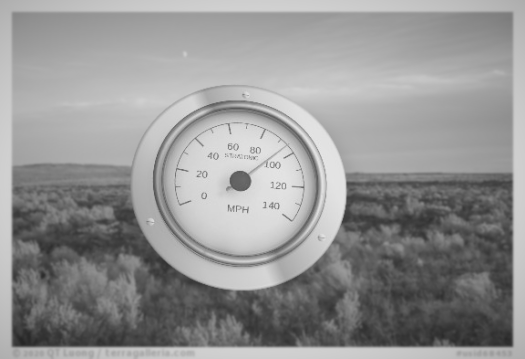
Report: 95 mph
